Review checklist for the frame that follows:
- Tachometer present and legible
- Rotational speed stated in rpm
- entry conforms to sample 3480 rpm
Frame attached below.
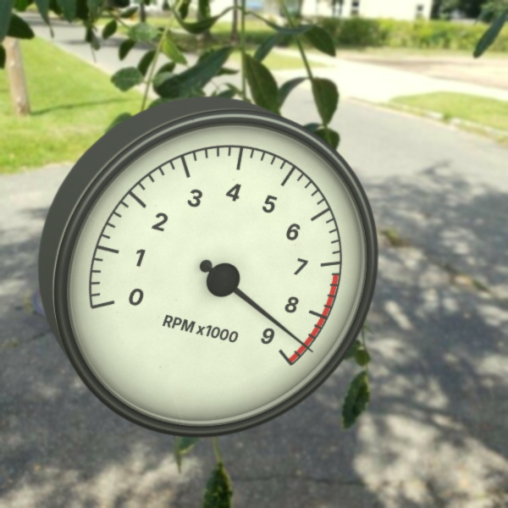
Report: 8600 rpm
